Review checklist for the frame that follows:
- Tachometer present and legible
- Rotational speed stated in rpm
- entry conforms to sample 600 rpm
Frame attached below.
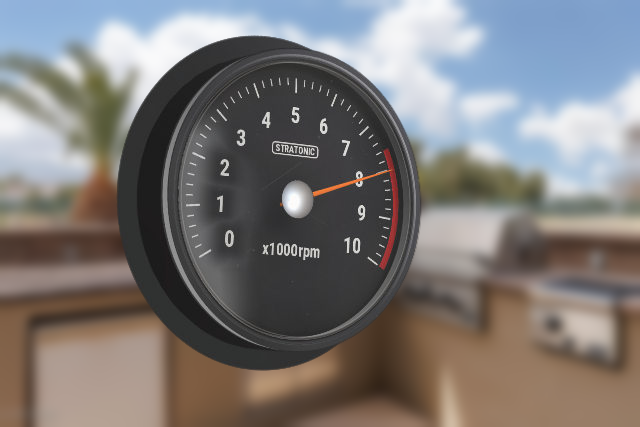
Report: 8000 rpm
